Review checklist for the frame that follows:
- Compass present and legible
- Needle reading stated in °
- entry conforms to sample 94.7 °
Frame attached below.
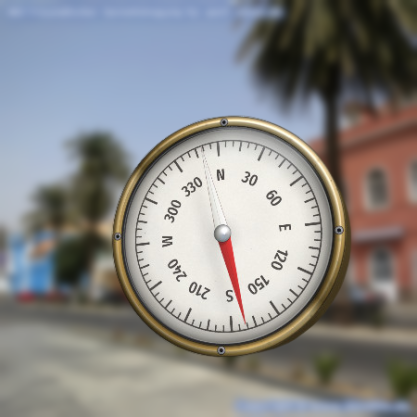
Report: 170 °
